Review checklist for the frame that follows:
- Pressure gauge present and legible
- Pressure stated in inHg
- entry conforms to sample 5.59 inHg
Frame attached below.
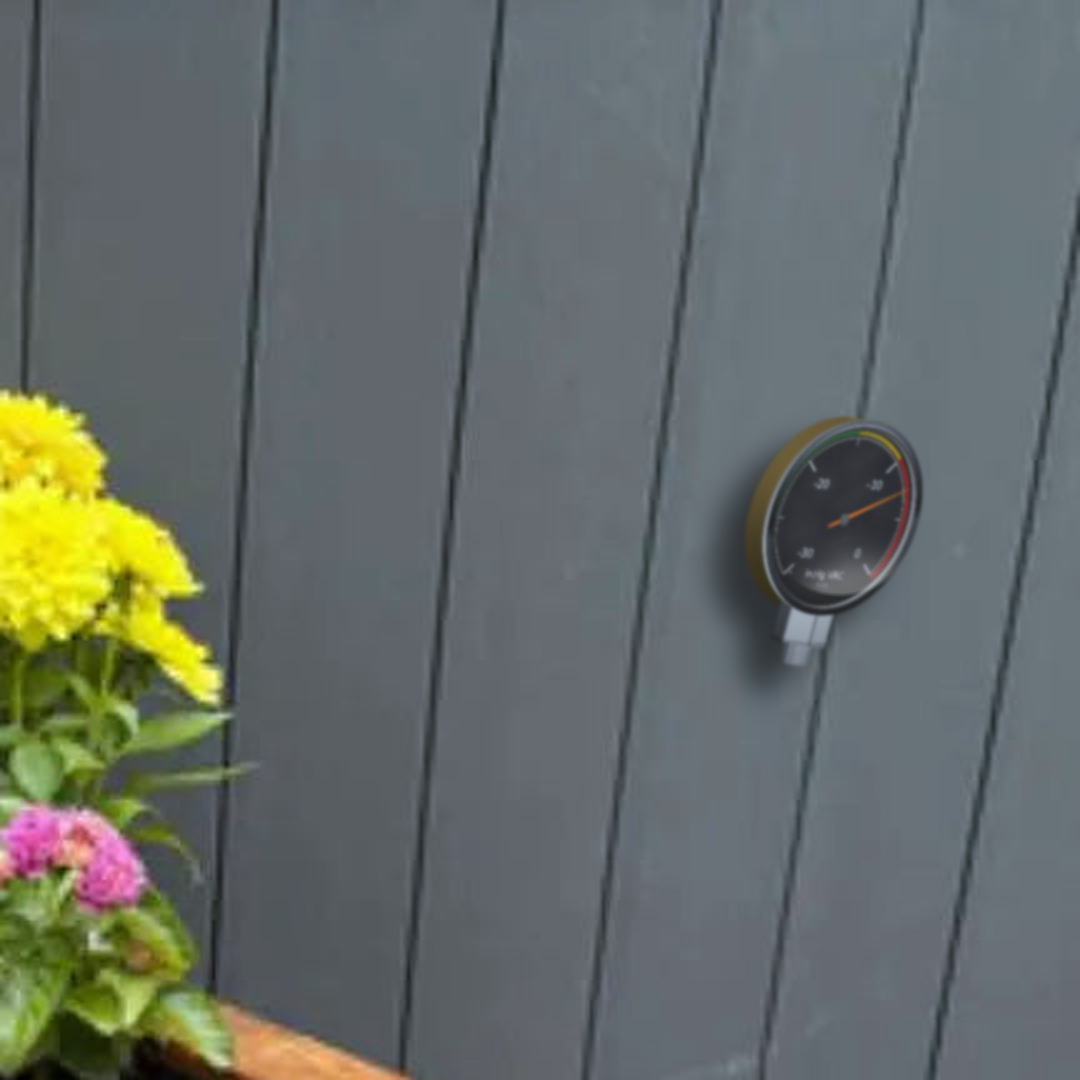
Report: -7.5 inHg
